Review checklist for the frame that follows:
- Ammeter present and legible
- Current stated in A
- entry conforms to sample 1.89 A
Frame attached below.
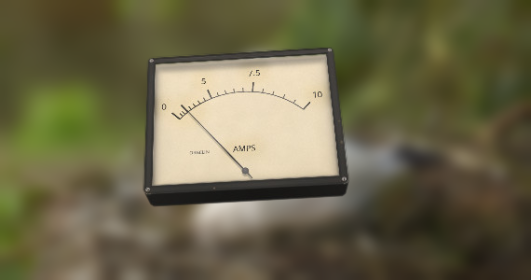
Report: 2.5 A
